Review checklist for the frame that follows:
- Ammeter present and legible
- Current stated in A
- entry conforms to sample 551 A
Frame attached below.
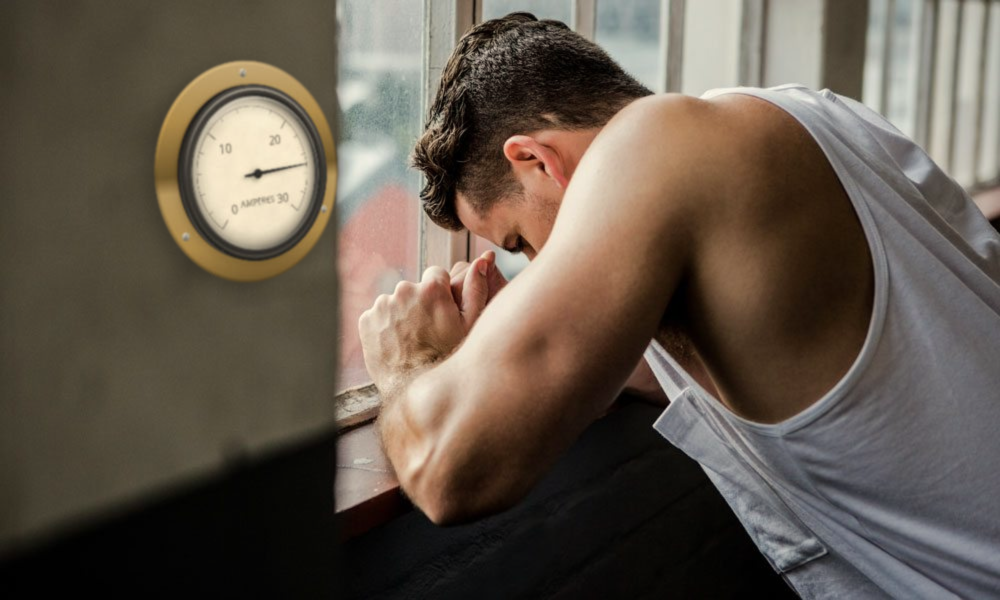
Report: 25 A
